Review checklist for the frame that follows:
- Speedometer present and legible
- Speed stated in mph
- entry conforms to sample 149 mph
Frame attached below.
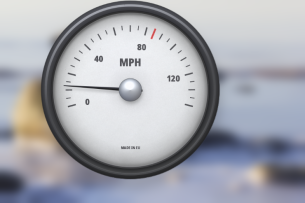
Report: 12.5 mph
